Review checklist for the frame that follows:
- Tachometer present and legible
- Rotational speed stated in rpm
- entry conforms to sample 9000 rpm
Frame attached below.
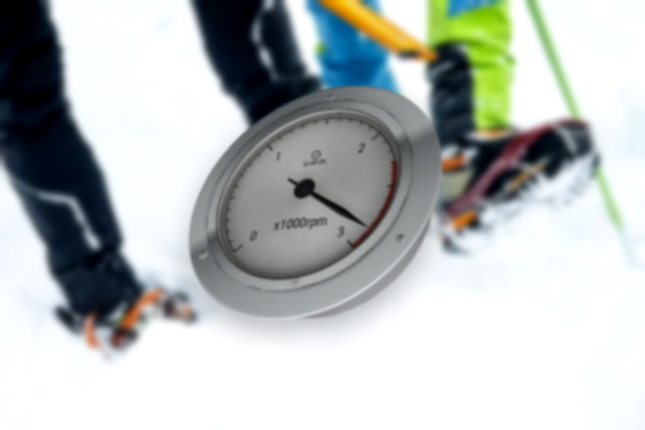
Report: 2850 rpm
